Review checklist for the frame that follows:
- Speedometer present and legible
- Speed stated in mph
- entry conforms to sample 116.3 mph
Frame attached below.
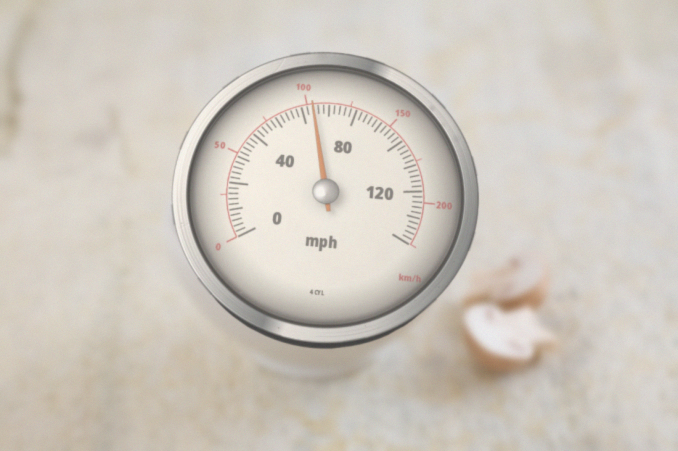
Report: 64 mph
